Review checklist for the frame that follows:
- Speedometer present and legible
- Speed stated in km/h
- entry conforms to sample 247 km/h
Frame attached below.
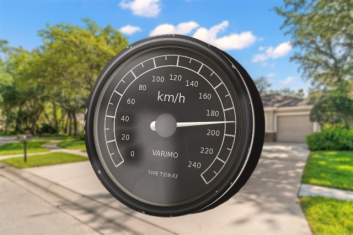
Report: 190 km/h
